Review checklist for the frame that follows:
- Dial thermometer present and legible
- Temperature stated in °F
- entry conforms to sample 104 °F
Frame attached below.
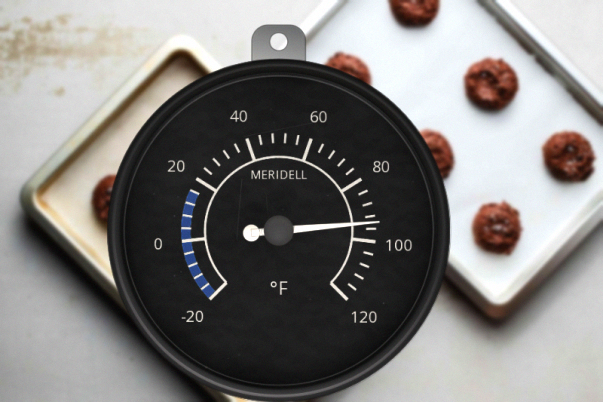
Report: 94 °F
